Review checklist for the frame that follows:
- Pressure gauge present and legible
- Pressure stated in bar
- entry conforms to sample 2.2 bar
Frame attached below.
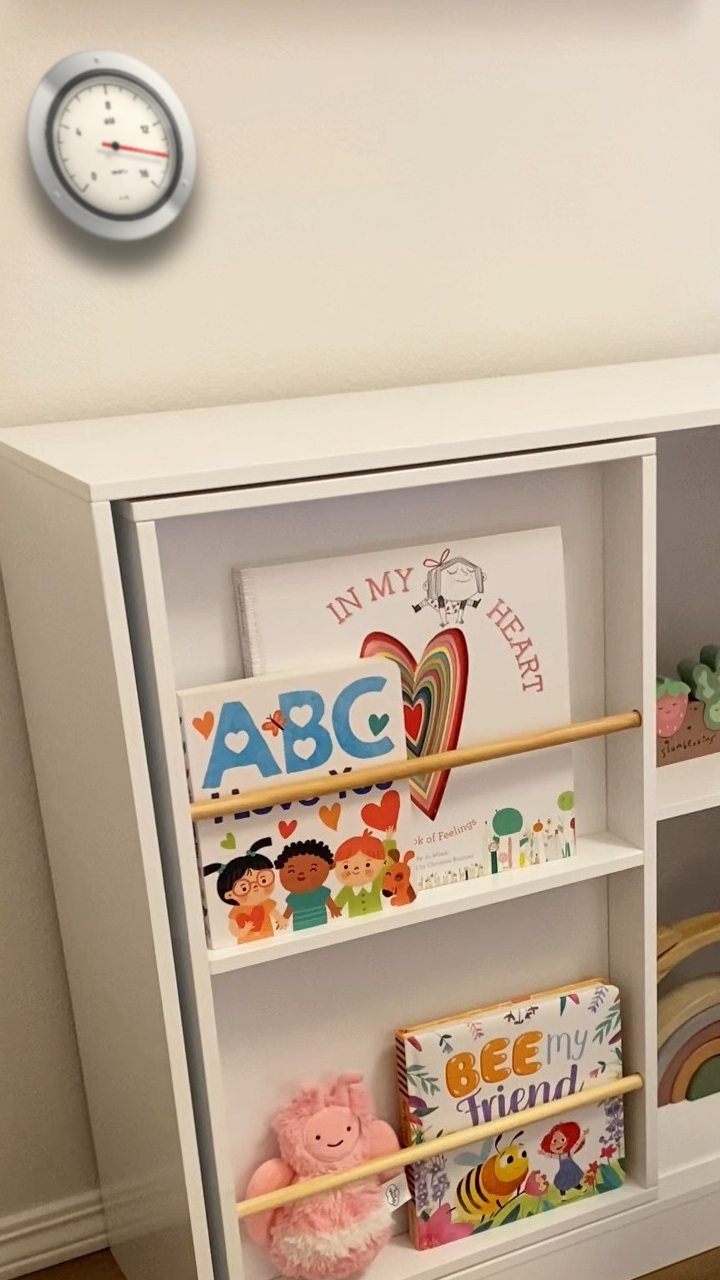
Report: 14 bar
